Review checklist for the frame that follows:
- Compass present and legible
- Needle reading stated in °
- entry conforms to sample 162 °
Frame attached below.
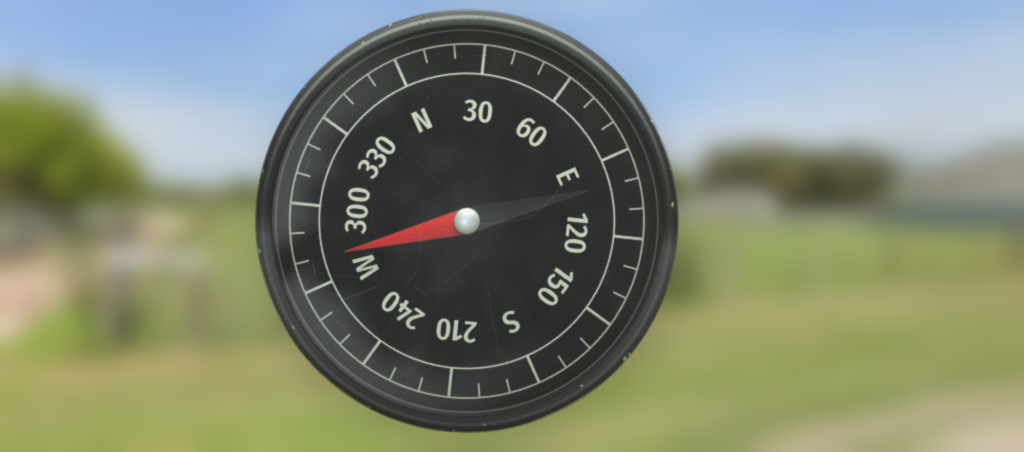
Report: 280 °
